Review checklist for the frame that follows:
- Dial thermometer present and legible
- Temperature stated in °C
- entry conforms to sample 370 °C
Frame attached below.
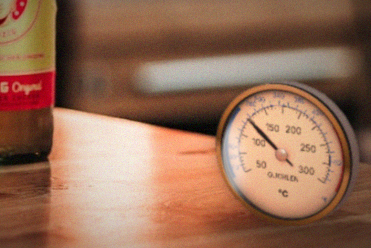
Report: 125 °C
